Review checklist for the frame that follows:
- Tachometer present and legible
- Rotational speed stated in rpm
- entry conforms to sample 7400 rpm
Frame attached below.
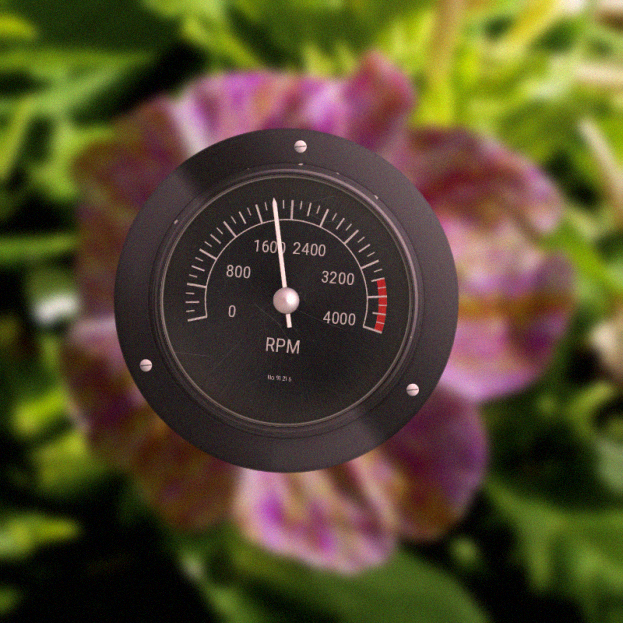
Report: 1800 rpm
